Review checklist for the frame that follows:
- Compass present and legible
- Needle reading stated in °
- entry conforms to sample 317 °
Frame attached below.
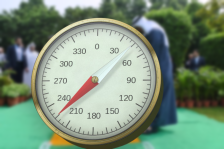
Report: 225 °
